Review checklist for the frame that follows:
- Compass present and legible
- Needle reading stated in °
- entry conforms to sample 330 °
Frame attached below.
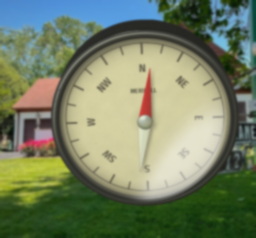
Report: 7.5 °
